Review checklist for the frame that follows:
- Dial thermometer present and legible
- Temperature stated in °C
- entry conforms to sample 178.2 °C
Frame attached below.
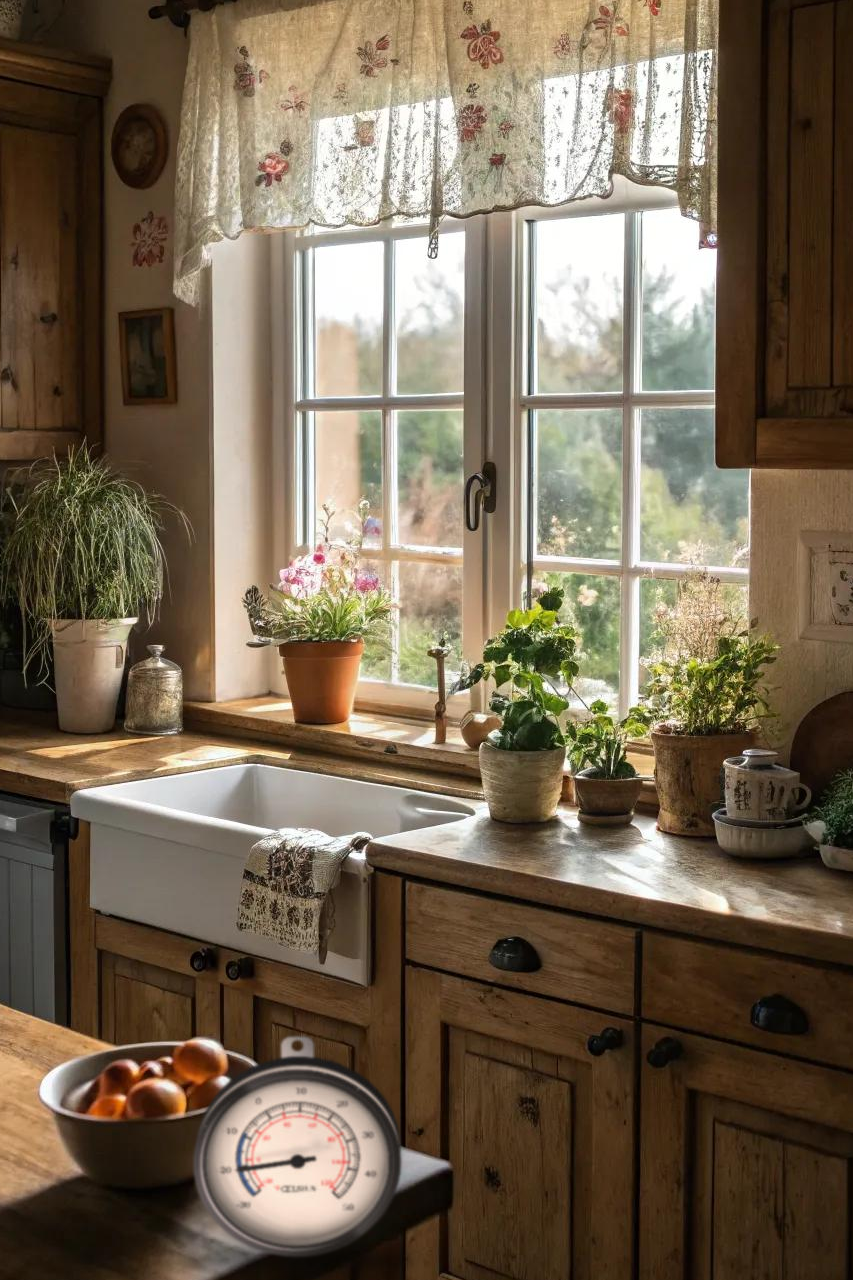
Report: -20 °C
